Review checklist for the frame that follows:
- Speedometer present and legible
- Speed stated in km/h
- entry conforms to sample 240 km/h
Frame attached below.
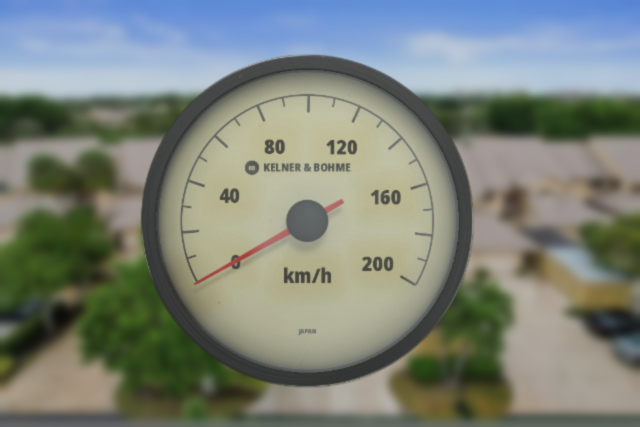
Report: 0 km/h
